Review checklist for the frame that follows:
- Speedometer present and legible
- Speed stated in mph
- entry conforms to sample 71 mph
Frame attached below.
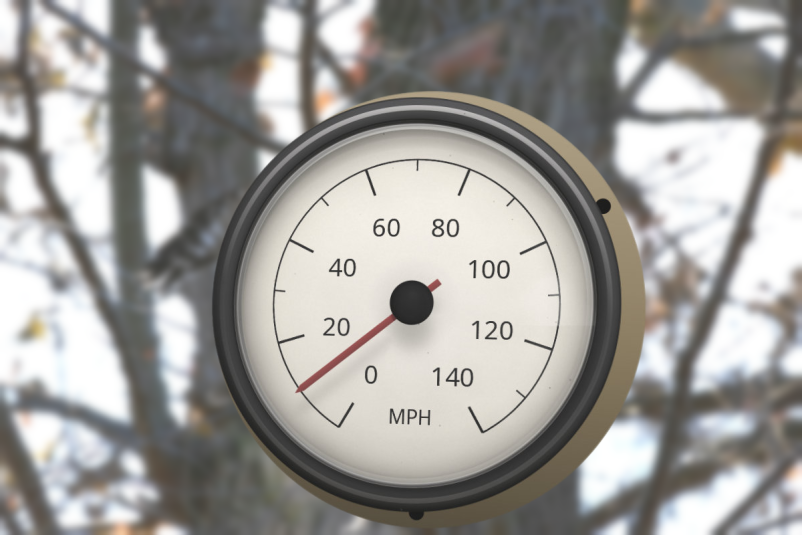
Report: 10 mph
